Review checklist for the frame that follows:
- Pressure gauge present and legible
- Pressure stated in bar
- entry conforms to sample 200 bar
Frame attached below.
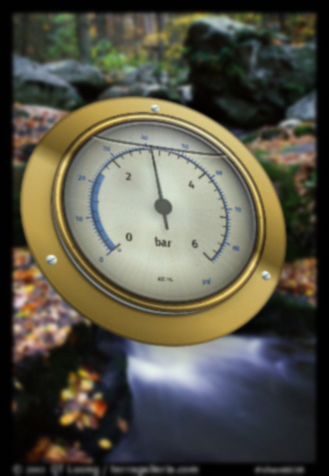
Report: 2.8 bar
